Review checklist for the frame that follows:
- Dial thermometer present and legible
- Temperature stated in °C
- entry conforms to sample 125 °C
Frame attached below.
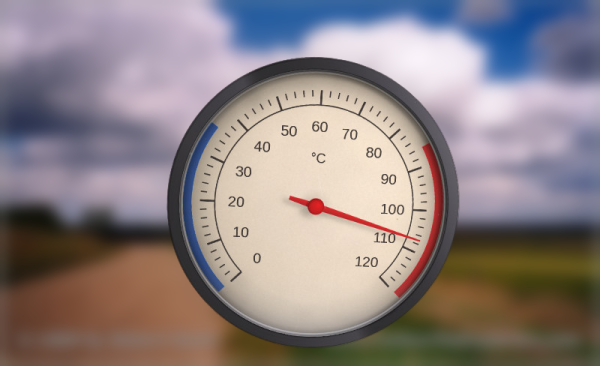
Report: 107 °C
